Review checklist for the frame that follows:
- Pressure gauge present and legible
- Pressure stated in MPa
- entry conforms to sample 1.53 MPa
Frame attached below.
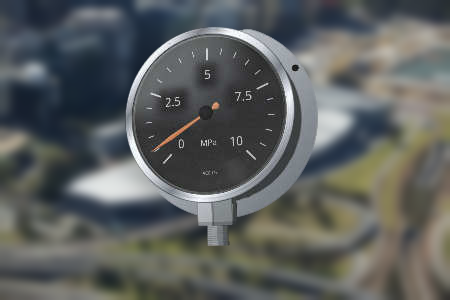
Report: 0.5 MPa
